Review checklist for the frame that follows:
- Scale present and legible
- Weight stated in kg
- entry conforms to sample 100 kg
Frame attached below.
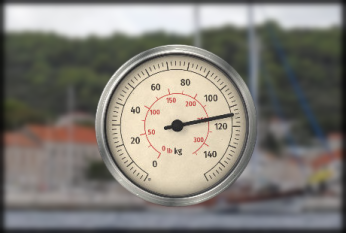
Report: 114 kg
